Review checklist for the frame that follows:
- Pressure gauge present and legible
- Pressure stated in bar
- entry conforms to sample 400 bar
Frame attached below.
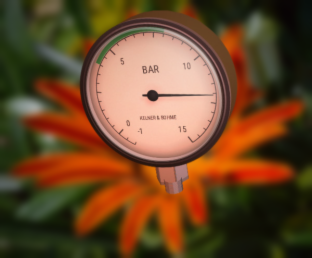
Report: 12 bar
